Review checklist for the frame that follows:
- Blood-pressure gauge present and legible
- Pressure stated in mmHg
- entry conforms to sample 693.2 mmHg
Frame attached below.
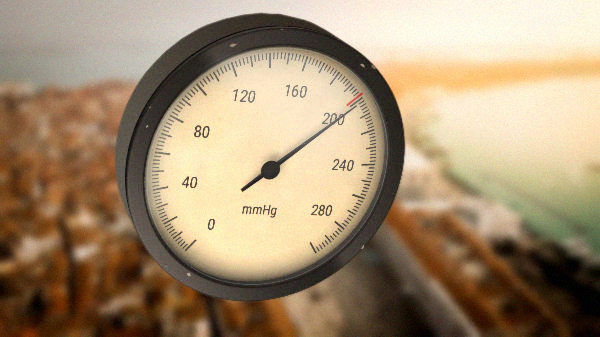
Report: 200 mmHg
